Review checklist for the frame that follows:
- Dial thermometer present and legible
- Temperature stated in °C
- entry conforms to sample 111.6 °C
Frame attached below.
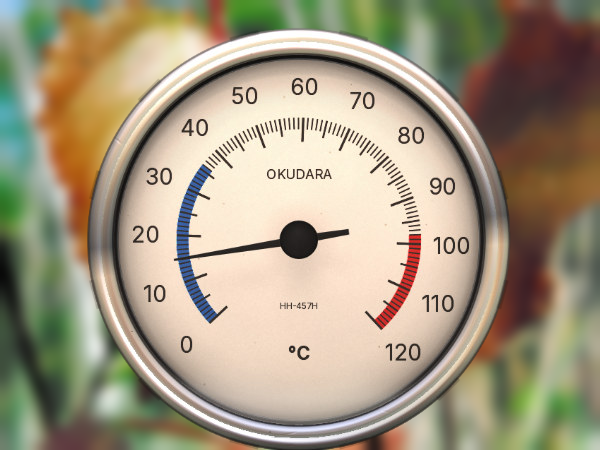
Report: 15 °C
